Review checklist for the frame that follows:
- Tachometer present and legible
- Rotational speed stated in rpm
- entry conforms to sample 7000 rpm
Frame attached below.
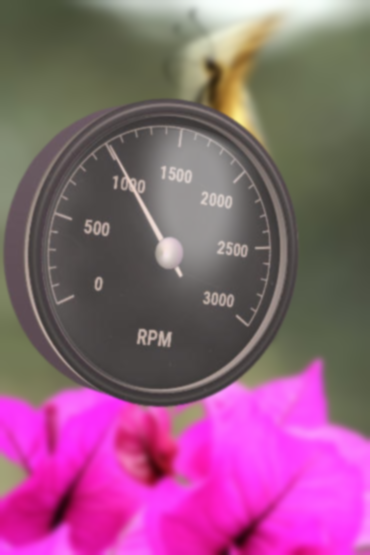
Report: 1000 rpm
